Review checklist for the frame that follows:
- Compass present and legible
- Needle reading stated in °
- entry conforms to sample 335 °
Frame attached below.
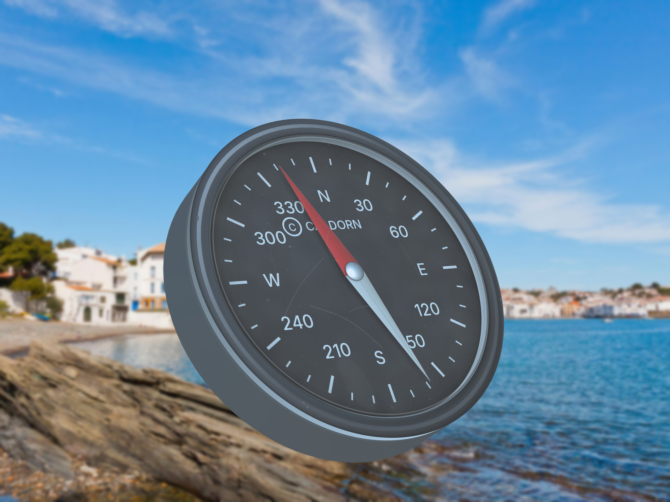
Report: 340 °
